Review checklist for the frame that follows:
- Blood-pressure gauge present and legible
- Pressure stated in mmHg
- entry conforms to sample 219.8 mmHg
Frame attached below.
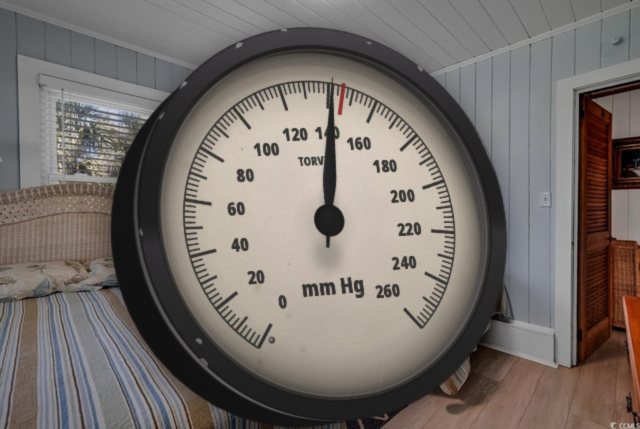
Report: 140 mmHg
